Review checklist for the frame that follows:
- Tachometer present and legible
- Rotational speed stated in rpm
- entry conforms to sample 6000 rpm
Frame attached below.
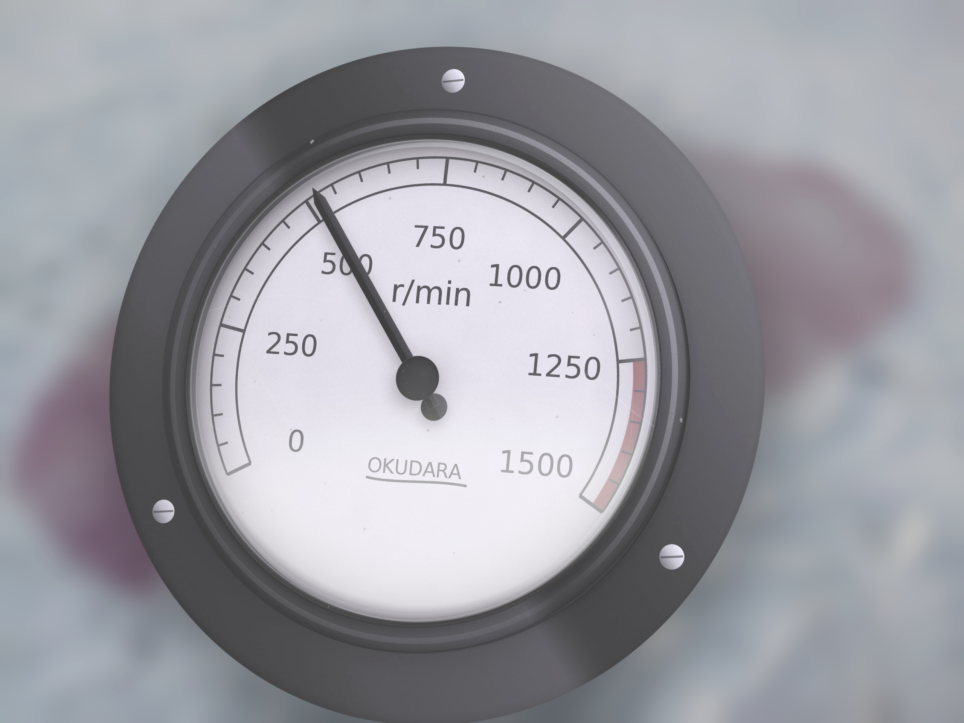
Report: 525 rpm
